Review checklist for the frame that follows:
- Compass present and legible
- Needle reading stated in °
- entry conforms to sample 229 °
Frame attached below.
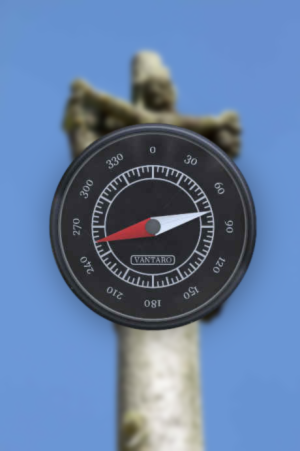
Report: 255 °
